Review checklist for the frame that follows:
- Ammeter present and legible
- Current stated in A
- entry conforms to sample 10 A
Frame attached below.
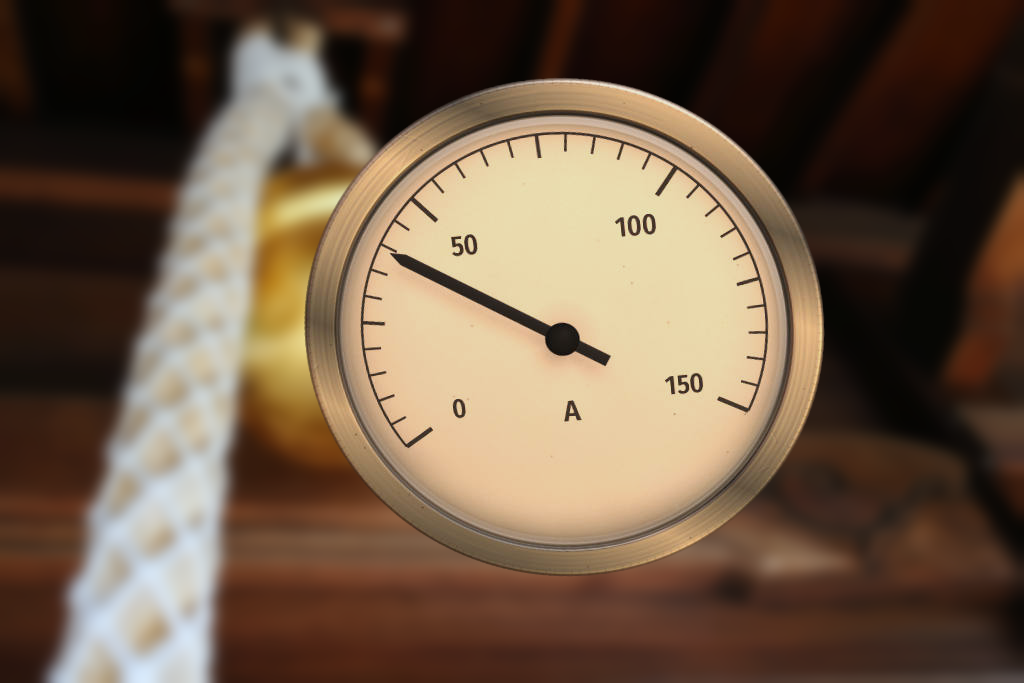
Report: 40 A
